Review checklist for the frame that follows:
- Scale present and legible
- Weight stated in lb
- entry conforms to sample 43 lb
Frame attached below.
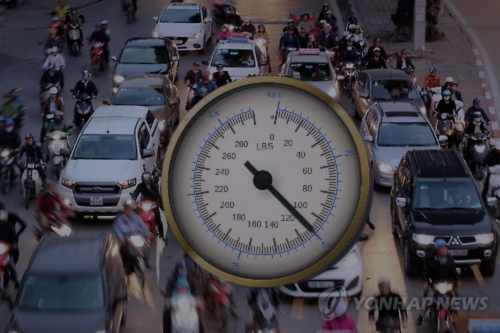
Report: 110 lb
